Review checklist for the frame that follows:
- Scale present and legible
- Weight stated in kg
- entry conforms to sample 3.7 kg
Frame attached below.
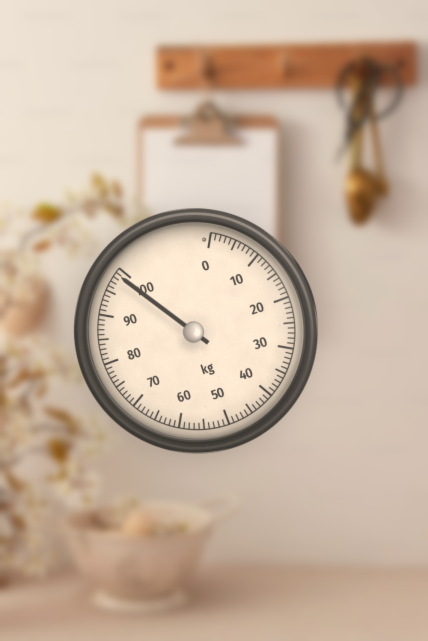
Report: 99 kg
